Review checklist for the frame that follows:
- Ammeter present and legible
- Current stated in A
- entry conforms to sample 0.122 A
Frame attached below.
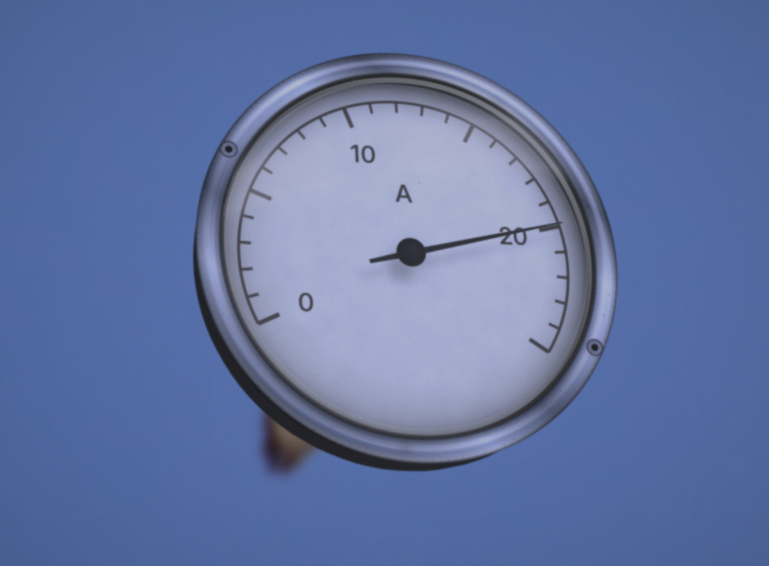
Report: 20 A
